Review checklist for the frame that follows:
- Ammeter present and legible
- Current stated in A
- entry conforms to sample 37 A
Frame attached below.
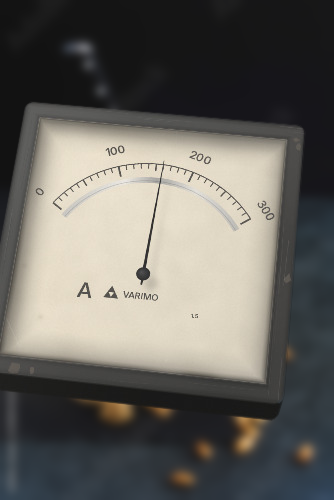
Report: 160 A
